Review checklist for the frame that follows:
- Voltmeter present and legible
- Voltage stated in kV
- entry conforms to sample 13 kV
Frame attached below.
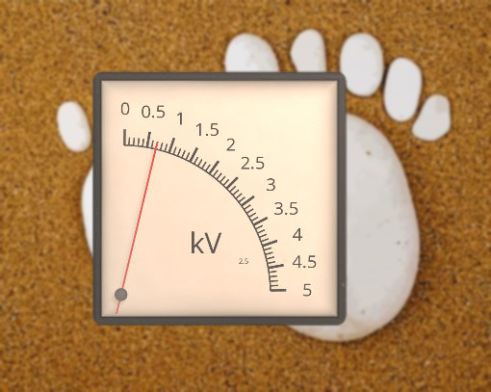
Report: 0.7 kV
